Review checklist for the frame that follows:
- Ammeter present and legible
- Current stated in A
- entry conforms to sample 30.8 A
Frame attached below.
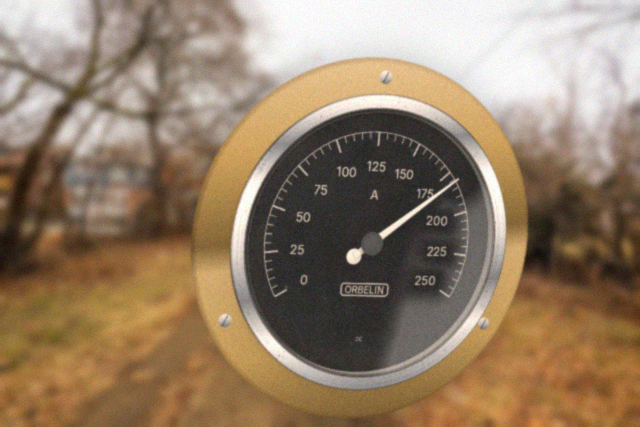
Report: 180 A
